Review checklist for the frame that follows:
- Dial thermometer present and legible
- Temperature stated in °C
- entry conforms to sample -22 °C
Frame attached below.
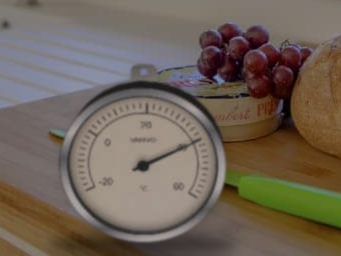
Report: 40 °C
